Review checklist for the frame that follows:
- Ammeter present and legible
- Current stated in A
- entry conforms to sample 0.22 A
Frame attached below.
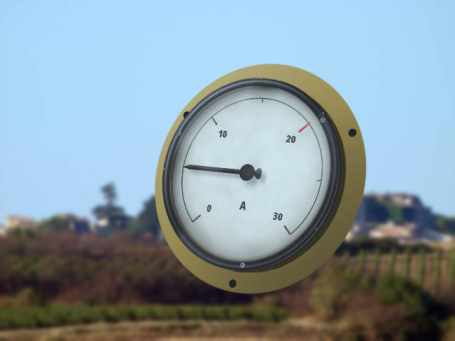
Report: 5 A
